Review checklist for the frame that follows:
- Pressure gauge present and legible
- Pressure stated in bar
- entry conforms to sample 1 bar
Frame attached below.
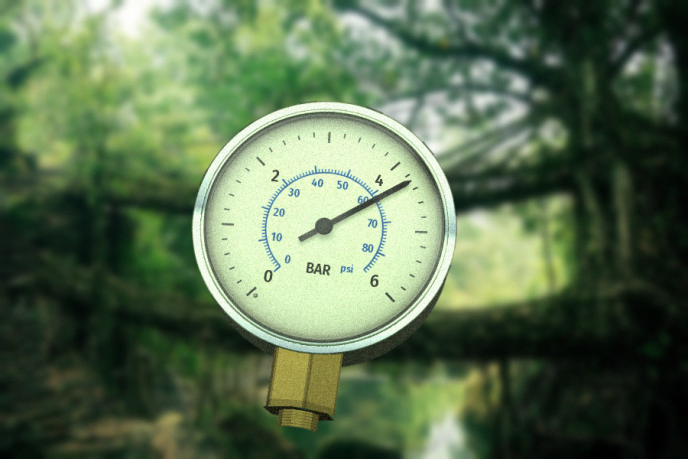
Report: 4.3 bar
